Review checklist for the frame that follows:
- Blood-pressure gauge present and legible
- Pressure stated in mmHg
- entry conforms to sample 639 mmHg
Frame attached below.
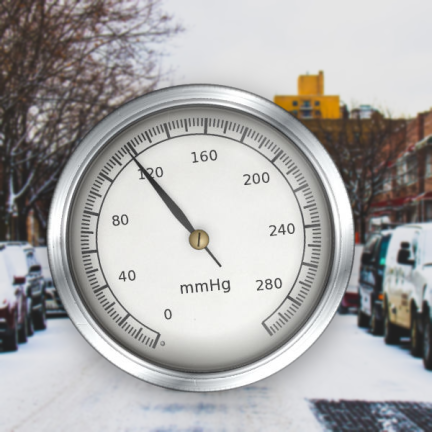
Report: 118 mmHg
